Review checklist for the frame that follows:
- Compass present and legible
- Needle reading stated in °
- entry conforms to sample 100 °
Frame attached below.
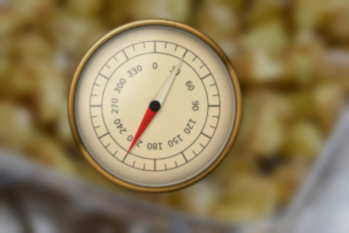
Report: 210 °
